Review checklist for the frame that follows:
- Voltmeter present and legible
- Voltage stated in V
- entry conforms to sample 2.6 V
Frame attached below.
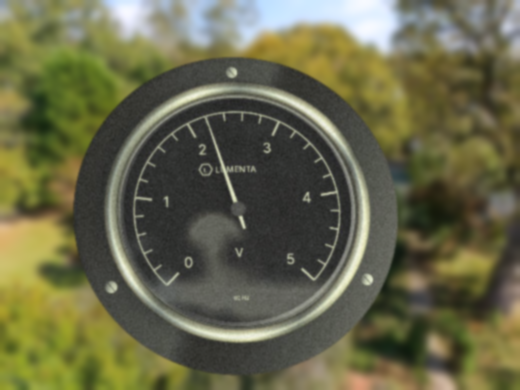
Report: 2.2 V
